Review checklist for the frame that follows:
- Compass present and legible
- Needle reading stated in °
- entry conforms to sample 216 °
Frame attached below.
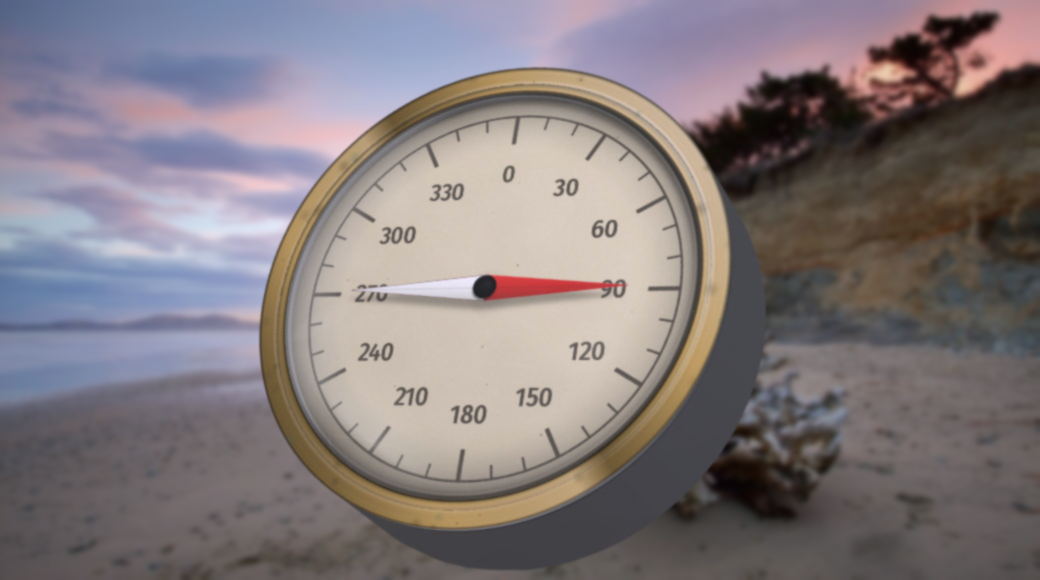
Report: 90 °
